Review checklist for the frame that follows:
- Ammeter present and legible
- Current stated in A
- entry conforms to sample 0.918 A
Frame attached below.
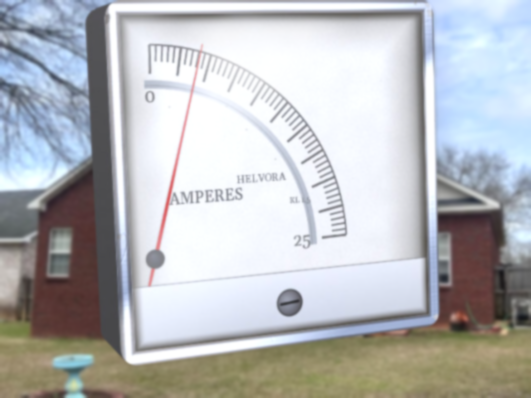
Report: 4 A
